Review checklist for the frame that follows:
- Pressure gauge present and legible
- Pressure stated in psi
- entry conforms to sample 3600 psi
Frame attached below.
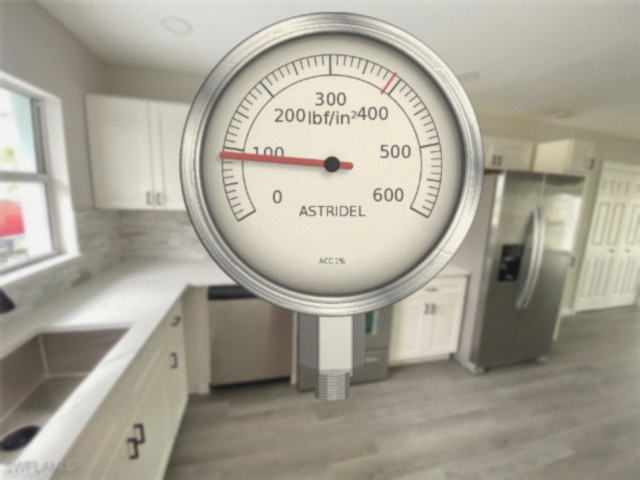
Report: 90 psi
